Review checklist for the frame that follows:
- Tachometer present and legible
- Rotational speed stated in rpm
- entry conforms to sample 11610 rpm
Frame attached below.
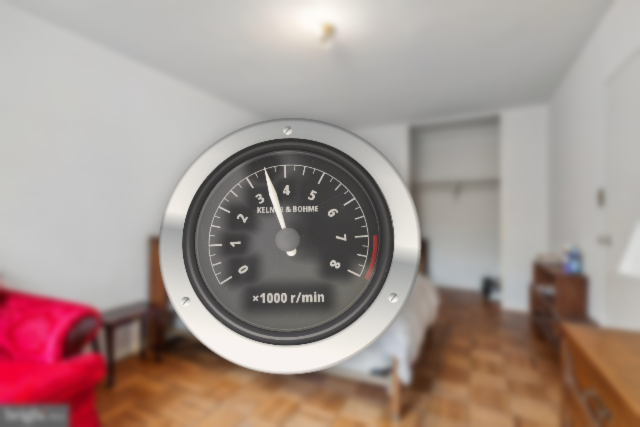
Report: 3500 rpm
